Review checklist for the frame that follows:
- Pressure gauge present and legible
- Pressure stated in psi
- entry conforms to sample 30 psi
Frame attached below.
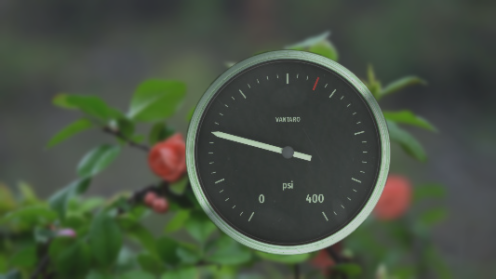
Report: 100 psi
